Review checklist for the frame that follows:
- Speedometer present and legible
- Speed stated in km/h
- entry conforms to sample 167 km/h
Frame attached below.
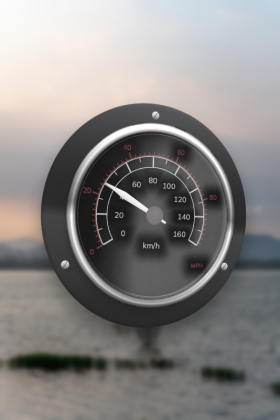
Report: 40 km/h
